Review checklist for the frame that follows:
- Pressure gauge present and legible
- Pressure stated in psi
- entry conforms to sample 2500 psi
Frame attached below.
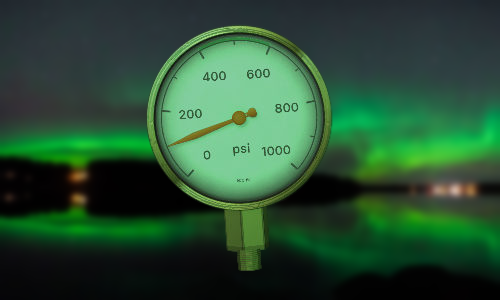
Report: 100 psi
